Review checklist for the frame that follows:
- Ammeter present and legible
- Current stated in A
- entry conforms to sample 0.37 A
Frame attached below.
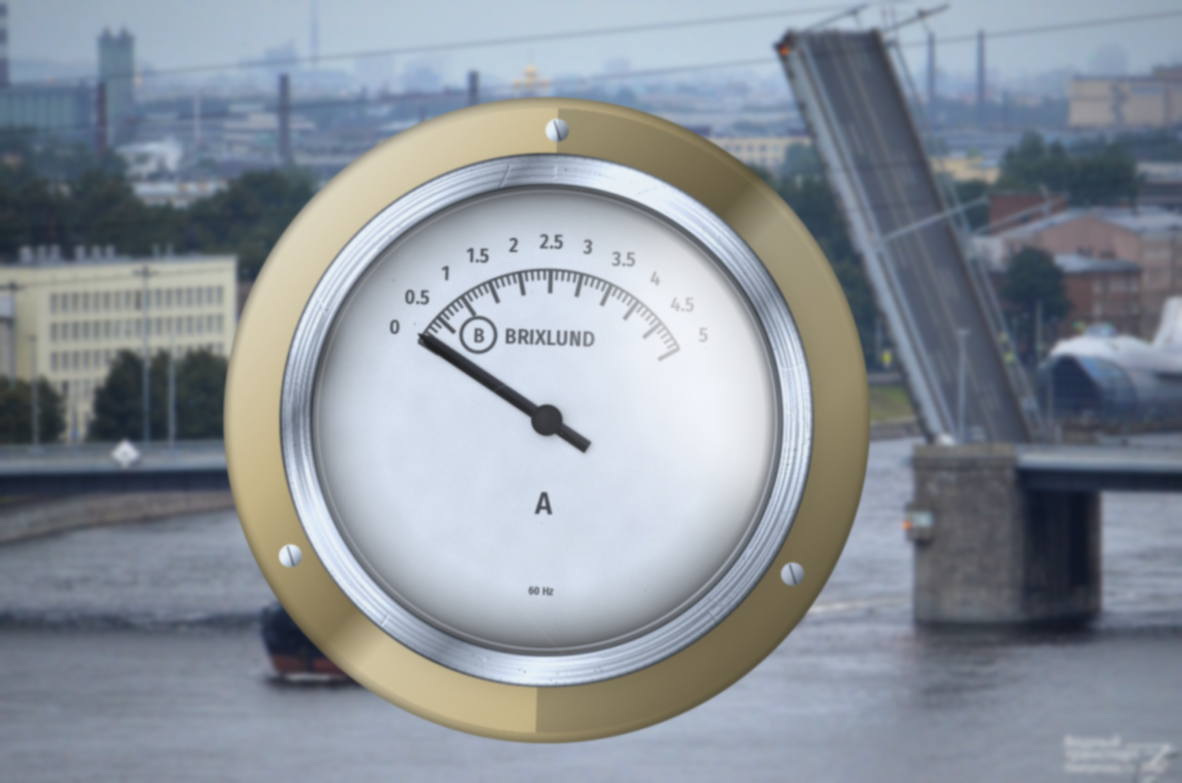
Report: 0.1 A
